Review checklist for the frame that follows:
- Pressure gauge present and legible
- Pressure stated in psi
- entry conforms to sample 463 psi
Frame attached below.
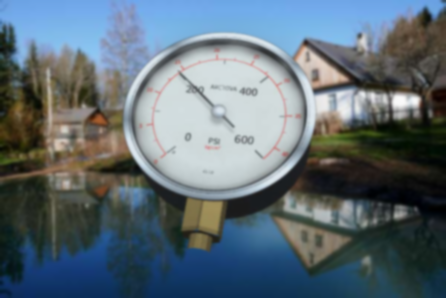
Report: 200 psi
